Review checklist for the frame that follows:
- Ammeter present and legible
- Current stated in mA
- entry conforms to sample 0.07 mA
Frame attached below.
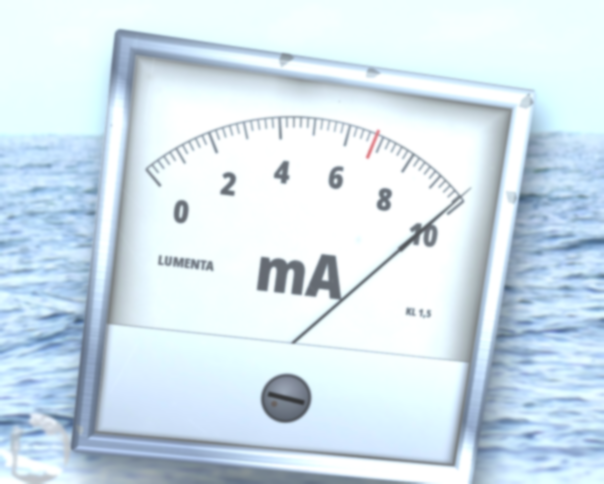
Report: 9.8 mA
